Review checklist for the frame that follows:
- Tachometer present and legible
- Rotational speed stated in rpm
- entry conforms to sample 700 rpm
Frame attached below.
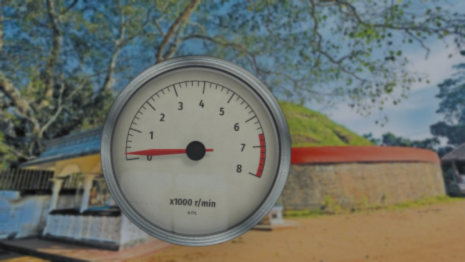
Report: 200 rpm
